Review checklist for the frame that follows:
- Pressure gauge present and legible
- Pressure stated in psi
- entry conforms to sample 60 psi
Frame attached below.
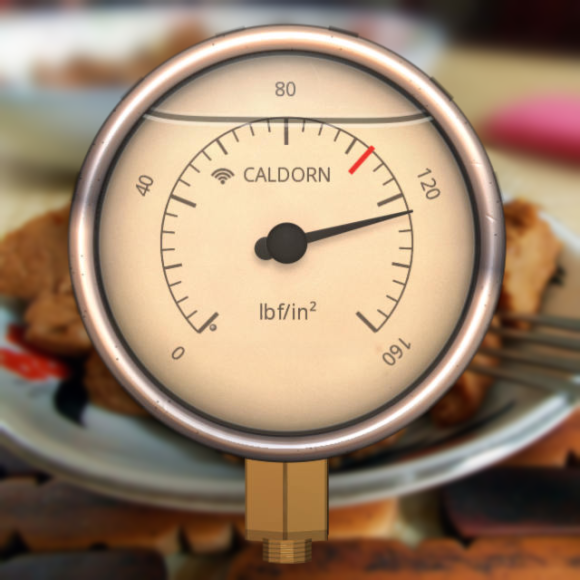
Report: 125 psi
